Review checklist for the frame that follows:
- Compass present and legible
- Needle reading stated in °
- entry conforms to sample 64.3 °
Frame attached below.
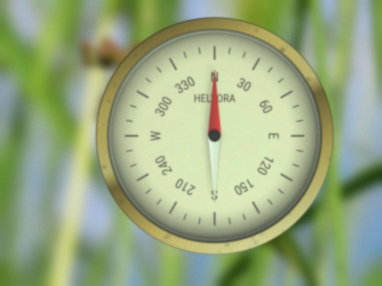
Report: 0 °
